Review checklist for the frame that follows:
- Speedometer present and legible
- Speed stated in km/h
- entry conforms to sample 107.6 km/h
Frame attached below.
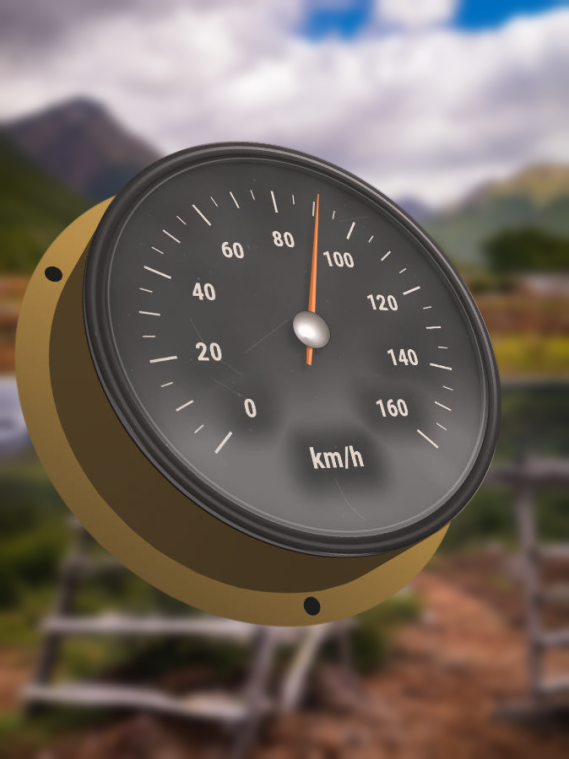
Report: 90 km/h
